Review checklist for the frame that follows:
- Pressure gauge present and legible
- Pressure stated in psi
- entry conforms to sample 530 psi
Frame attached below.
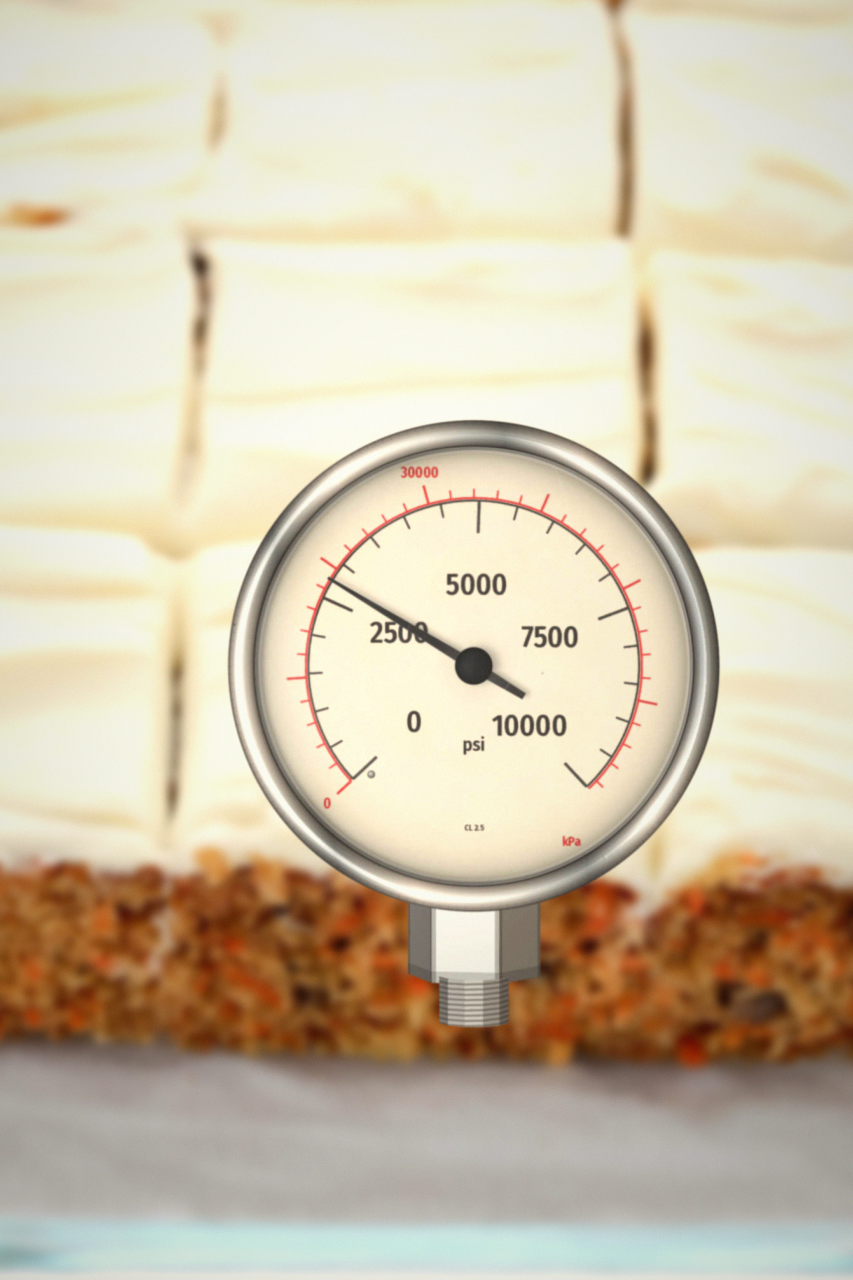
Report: 2750 psi
